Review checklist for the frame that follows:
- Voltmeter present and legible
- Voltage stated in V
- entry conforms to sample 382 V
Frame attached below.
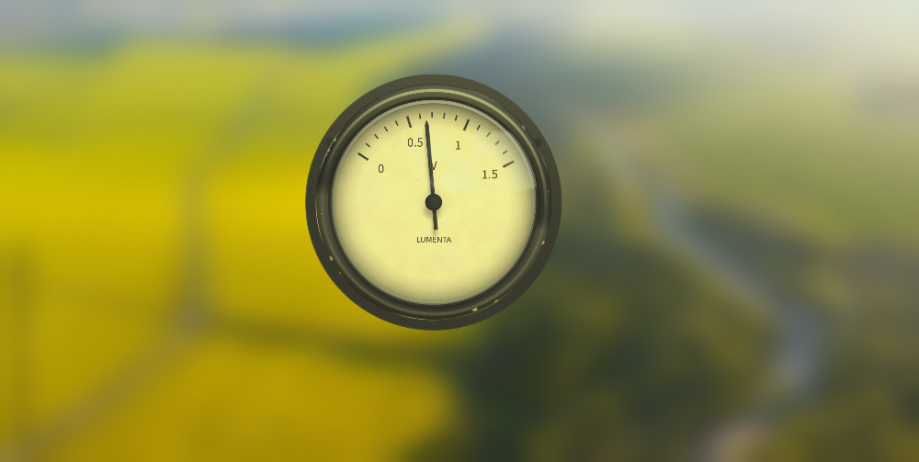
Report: 0.65 V
